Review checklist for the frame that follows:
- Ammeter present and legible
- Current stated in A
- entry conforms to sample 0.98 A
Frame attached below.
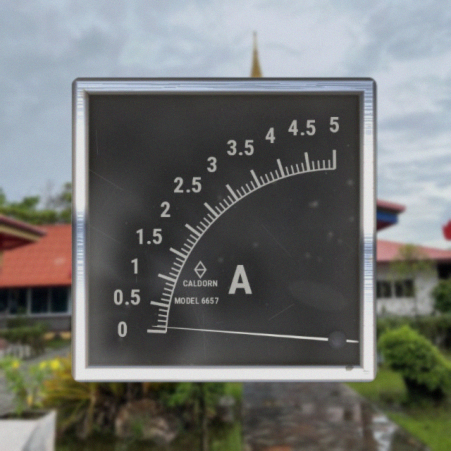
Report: 0.1 A
